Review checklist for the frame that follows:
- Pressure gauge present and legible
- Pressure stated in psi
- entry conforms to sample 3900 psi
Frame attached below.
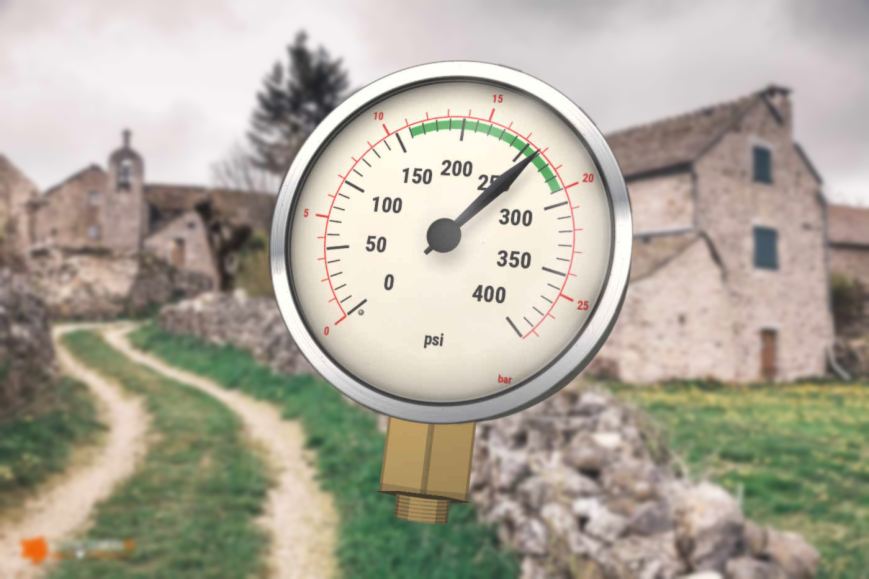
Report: 260 psi
